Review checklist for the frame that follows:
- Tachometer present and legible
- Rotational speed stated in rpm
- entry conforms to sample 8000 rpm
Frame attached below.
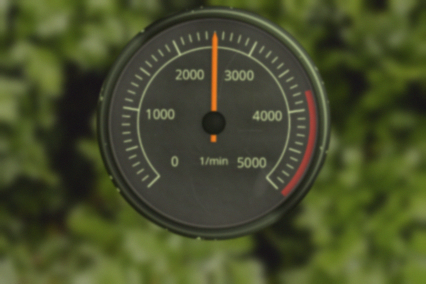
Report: 2500 rpm
